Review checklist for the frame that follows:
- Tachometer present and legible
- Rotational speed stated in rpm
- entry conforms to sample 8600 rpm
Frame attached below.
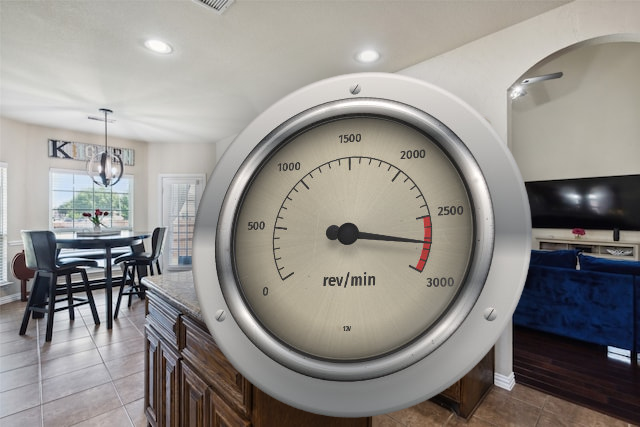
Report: 2750 rpm
